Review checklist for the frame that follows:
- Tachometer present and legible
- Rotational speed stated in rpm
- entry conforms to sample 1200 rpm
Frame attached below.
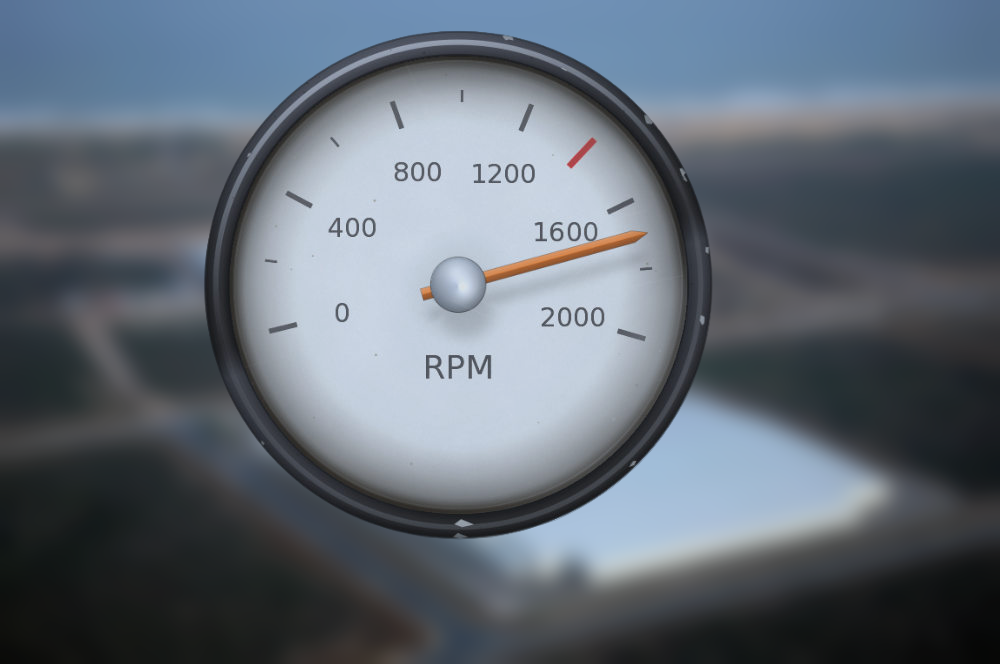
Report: 1700 rpm
